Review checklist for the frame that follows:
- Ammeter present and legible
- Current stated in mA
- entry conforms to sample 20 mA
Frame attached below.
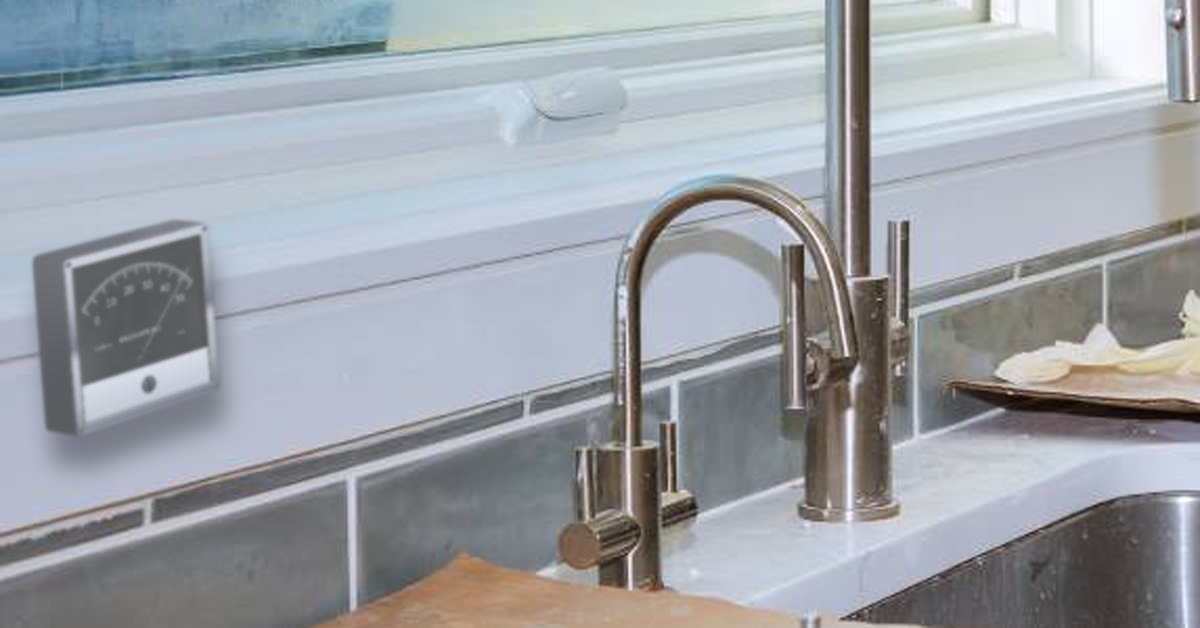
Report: 45 mA
